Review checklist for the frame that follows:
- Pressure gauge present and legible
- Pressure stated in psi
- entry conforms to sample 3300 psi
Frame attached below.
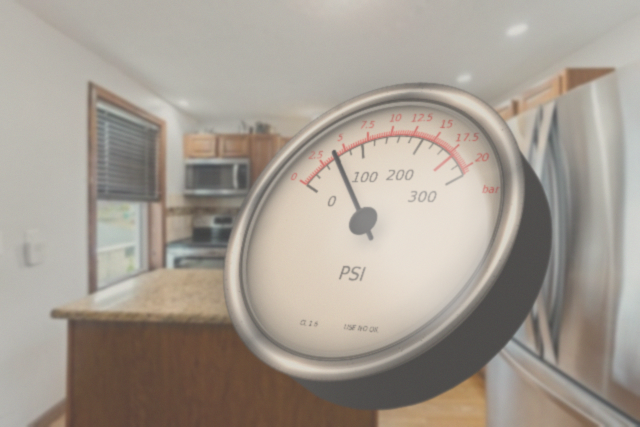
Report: 60 psi
